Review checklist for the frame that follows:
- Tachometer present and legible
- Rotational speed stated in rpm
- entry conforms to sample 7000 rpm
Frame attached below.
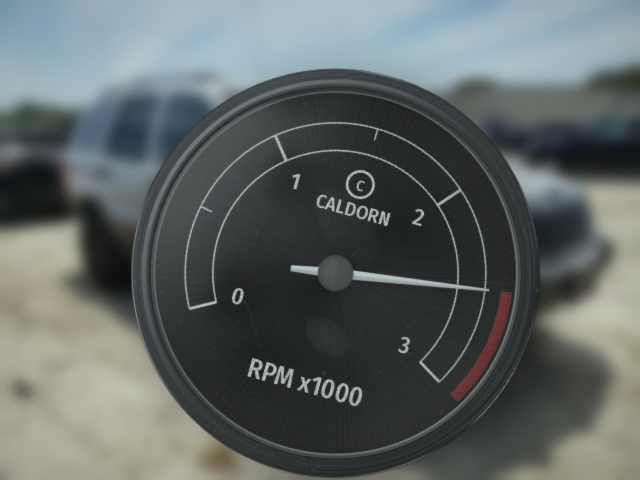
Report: 2500 rpm
